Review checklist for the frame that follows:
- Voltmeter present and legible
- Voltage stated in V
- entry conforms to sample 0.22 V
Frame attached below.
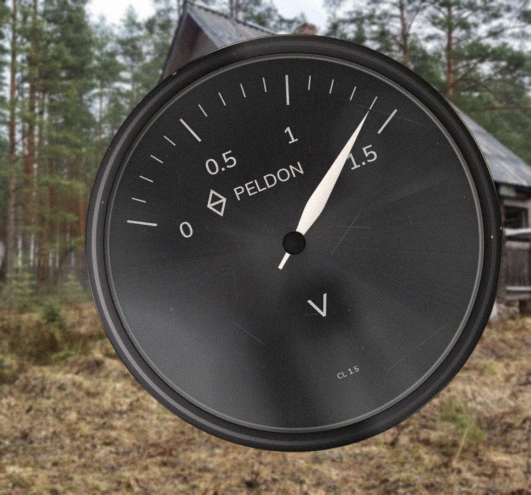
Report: 1.4 V
